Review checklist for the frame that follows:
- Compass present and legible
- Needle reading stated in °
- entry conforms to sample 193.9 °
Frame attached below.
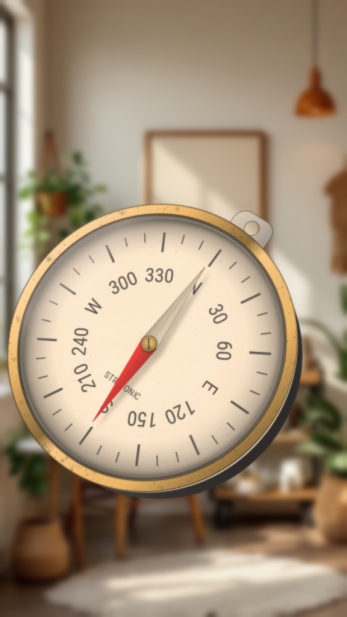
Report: 180 °
